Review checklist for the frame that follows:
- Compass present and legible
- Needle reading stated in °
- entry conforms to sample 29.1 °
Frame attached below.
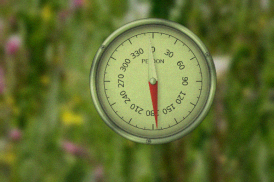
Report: 175 °
